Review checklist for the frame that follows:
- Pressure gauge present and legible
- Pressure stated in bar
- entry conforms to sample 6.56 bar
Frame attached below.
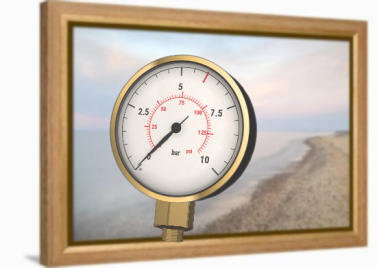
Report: 0 bar
